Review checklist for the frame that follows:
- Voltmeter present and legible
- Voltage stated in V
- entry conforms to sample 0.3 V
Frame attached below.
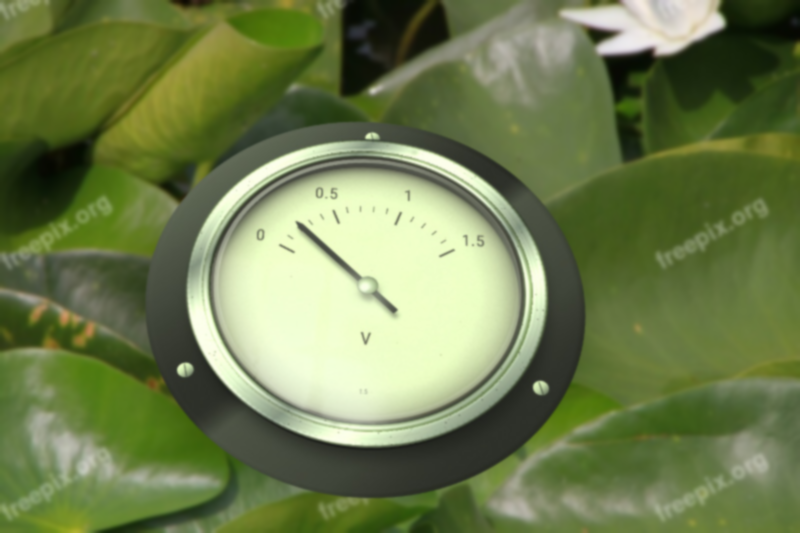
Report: 0.2 V
